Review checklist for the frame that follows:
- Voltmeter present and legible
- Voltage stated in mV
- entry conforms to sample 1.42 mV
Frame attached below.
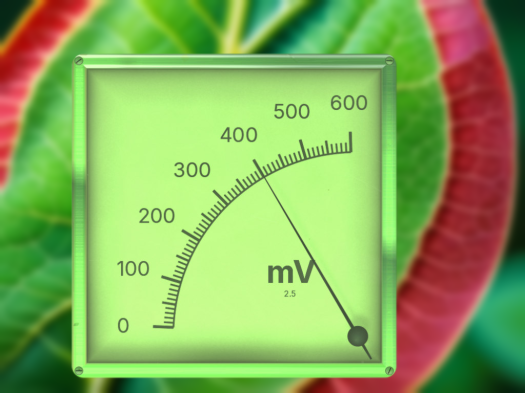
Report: 400 mV
